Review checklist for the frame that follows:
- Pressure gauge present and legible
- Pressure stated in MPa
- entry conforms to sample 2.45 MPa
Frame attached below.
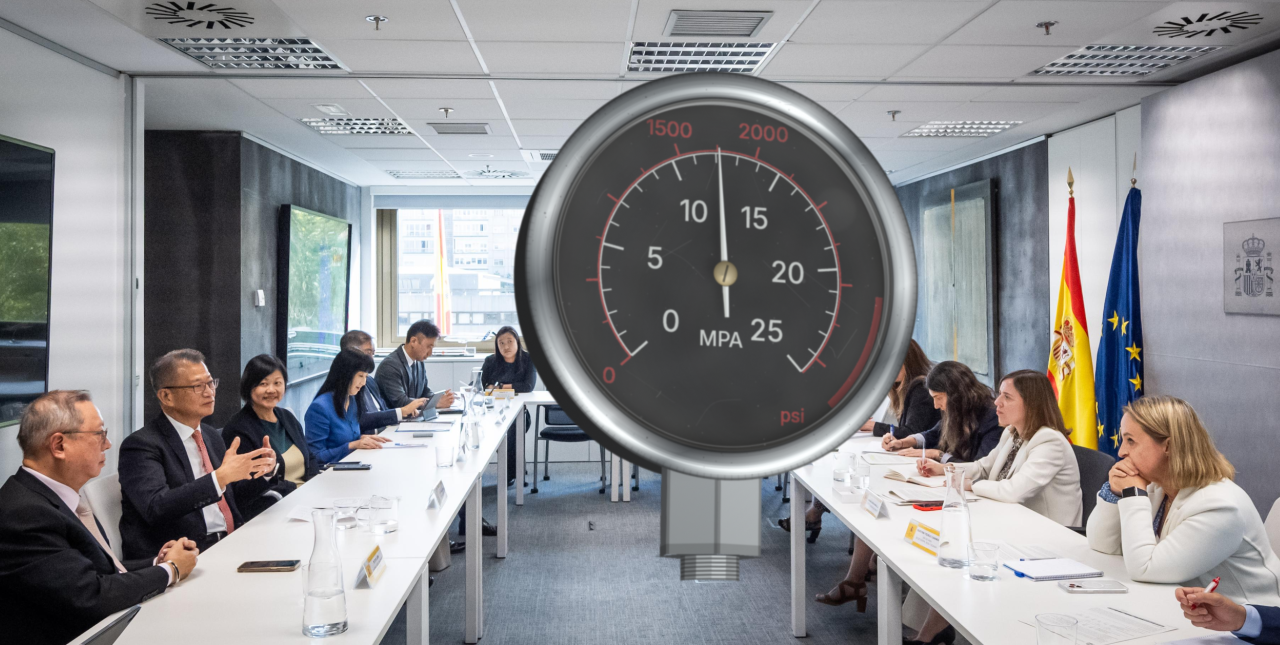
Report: 12 MPa
